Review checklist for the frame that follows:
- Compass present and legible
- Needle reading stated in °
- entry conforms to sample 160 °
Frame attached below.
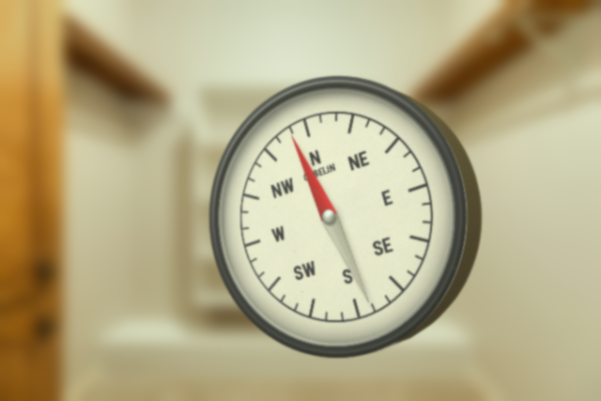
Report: 350 °
